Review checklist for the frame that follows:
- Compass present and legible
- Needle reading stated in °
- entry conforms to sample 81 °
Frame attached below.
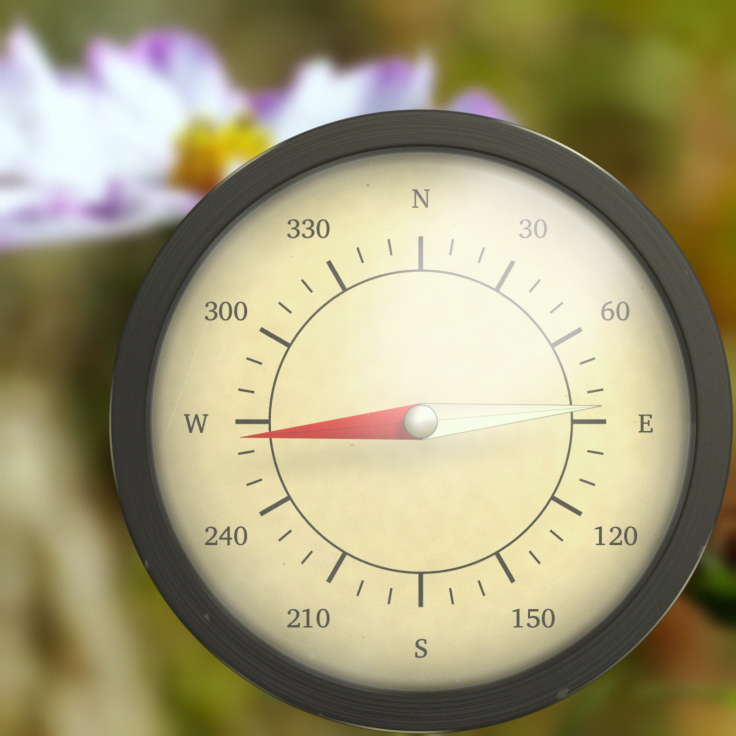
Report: 265 °
